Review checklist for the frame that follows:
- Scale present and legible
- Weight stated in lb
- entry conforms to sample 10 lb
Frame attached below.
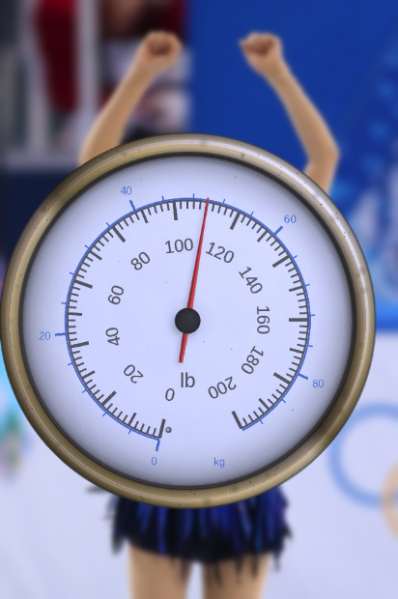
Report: 110 lb
